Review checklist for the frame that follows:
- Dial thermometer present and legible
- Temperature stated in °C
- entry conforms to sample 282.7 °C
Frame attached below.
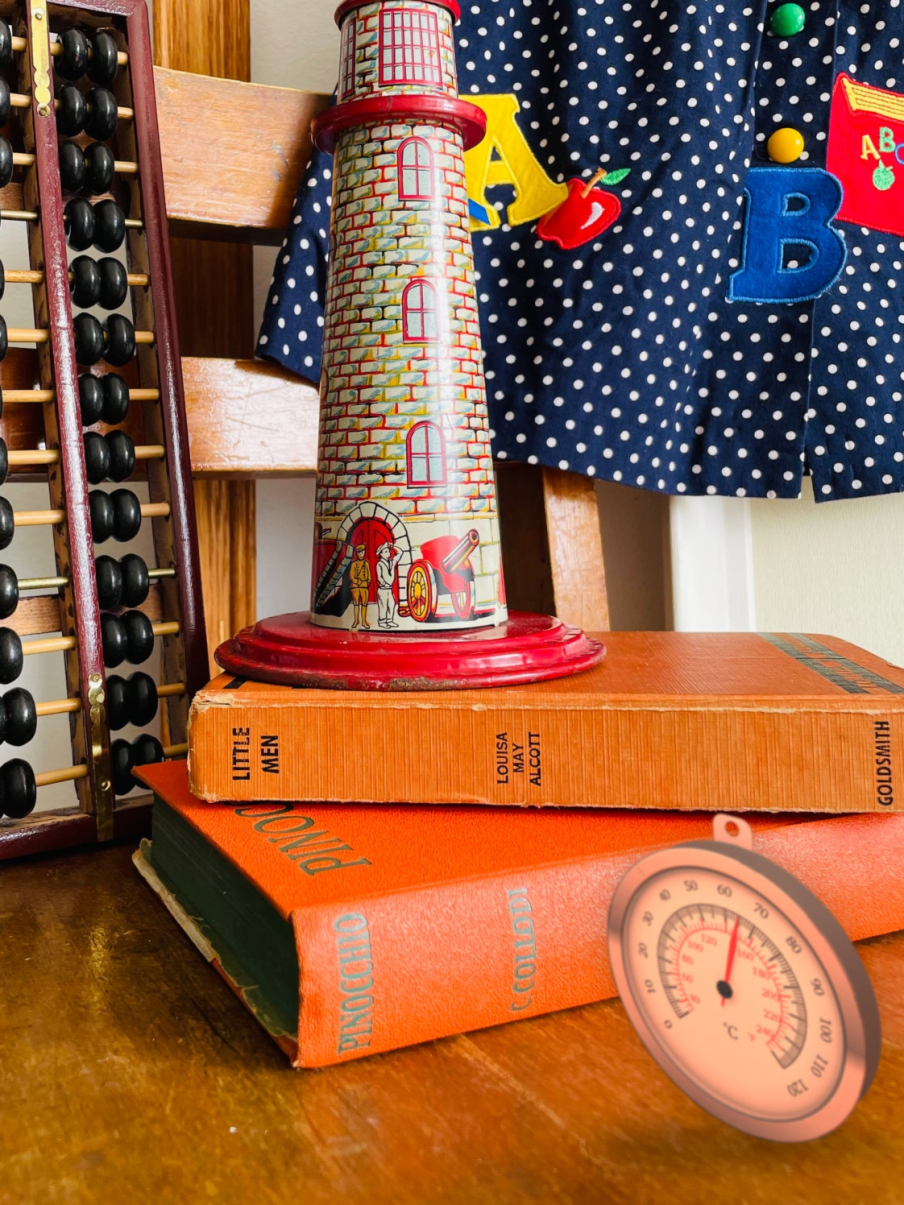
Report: 65 °C
